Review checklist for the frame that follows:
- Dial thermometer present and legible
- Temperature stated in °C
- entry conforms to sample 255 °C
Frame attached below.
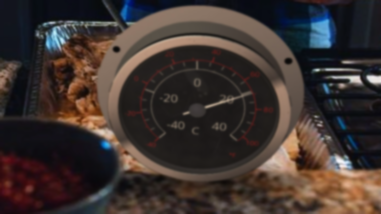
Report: 20 °C
